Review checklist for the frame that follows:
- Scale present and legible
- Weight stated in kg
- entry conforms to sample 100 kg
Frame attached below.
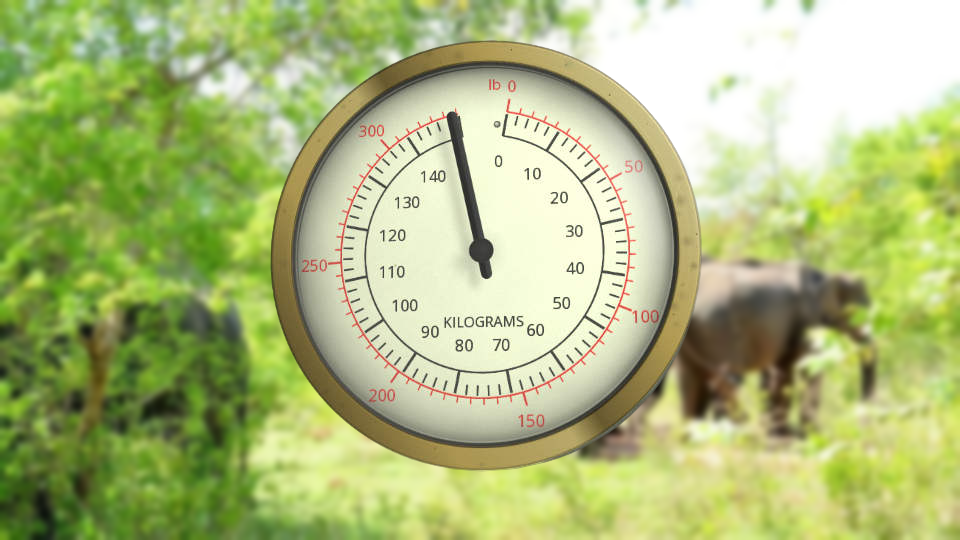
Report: 149 kg
